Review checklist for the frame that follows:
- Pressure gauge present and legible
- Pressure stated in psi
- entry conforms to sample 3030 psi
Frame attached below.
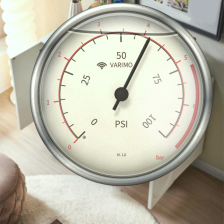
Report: 60 psi
